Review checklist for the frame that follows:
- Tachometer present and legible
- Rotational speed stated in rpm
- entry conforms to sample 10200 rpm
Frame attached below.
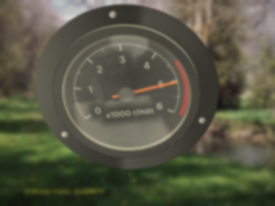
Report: 5000 rpm
